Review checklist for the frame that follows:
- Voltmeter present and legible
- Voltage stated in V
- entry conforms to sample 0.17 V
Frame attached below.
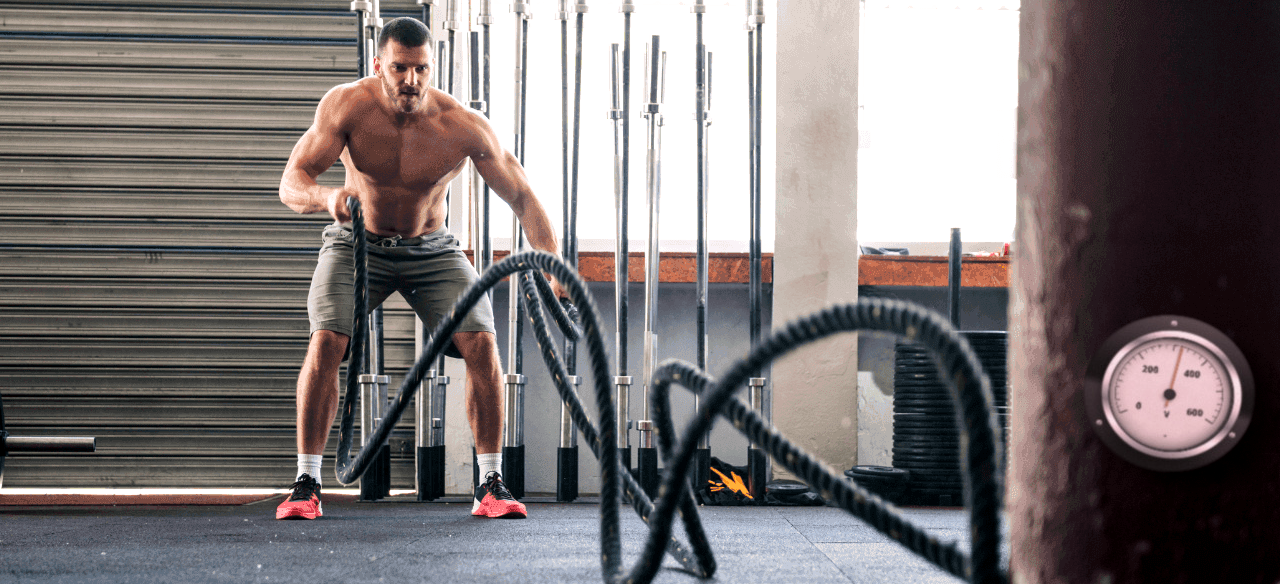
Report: 320 V
